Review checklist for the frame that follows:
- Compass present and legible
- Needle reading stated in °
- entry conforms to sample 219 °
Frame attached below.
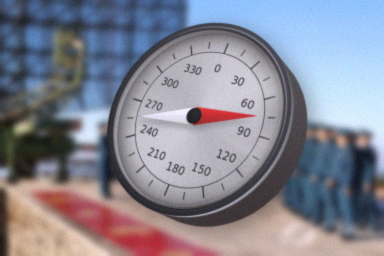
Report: 75 °
